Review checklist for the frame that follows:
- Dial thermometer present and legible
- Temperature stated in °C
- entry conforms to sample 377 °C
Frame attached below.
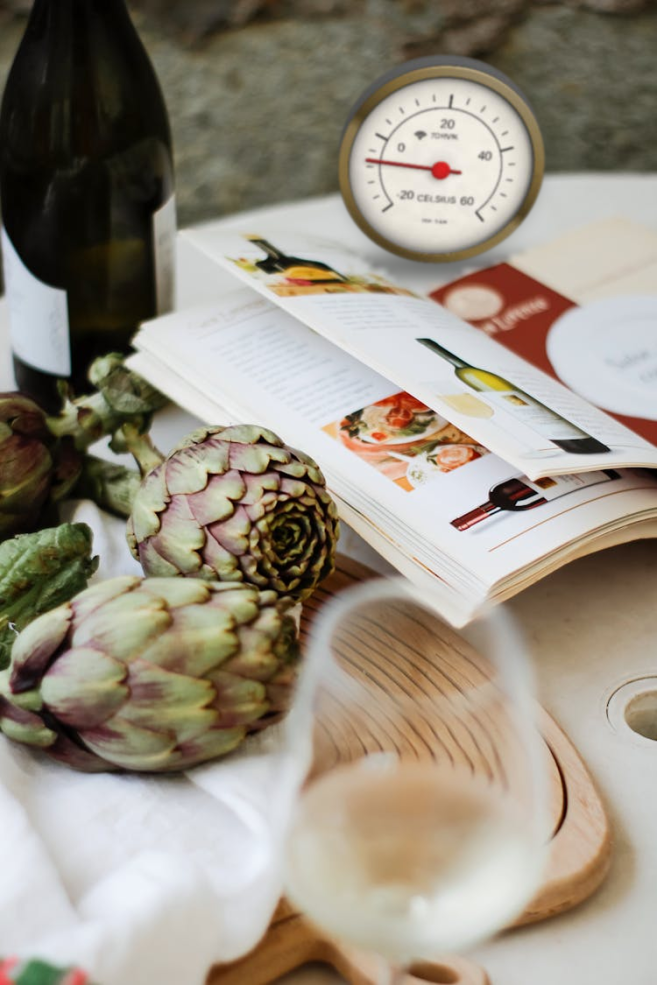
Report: -6 °C
